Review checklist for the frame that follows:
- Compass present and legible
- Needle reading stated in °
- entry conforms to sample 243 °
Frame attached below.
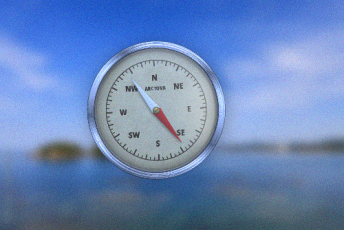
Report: 145 °
